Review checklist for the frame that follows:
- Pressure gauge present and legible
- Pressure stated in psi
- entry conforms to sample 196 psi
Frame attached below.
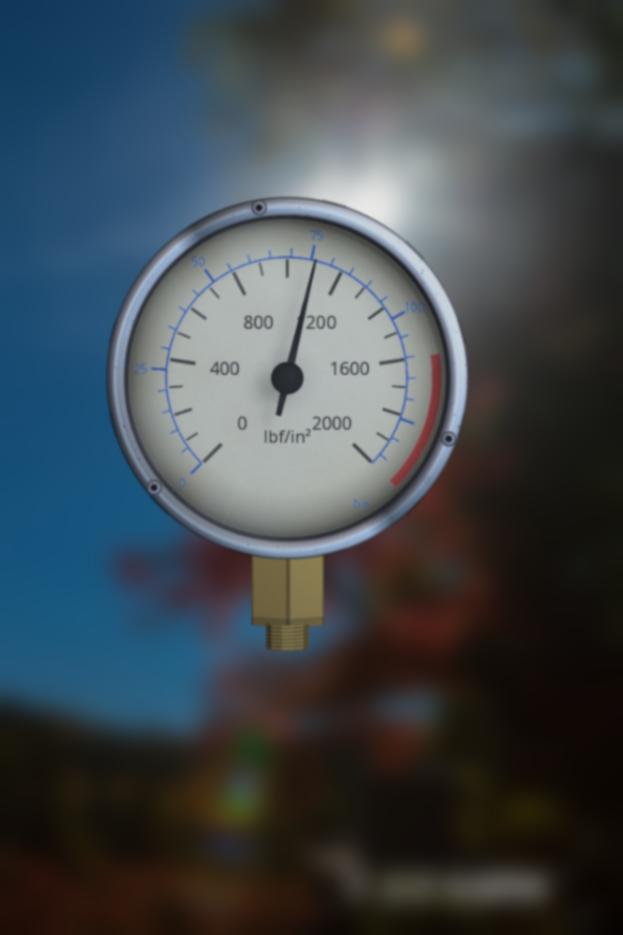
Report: 1100 psi
